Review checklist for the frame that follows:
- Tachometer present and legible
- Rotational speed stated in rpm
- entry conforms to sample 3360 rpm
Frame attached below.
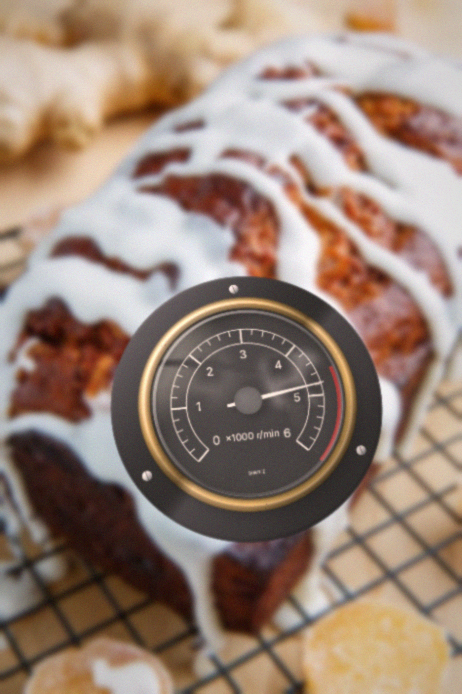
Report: 4800 rpm
